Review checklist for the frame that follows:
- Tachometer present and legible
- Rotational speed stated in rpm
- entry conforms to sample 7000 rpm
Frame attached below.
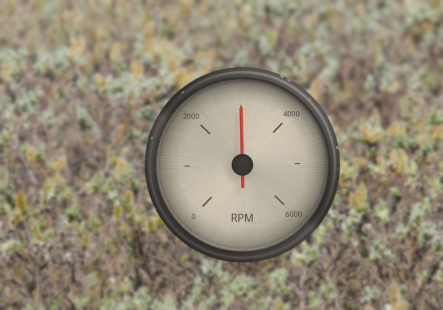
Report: 3000 rpm
